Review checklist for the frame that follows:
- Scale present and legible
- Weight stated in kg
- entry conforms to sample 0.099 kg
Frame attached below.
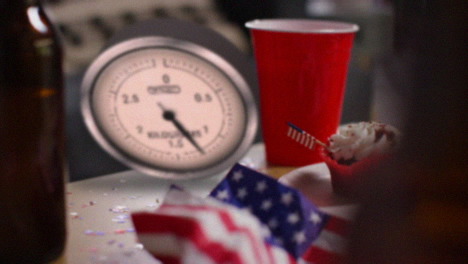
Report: 1.25 kg
